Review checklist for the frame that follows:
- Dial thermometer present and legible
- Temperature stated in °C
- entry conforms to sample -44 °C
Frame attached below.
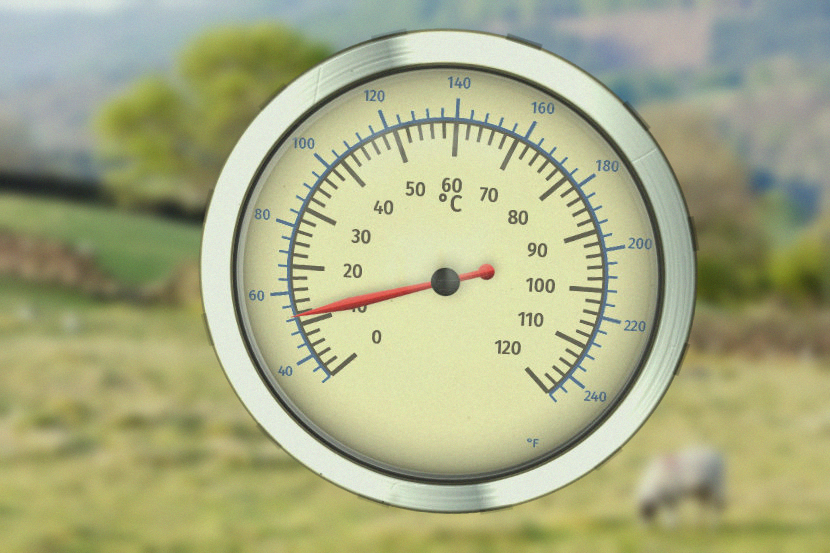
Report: 12 °C
